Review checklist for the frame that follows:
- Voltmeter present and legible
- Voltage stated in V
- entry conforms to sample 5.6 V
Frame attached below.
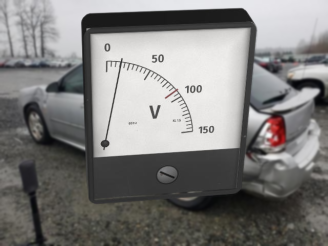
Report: 15 V
